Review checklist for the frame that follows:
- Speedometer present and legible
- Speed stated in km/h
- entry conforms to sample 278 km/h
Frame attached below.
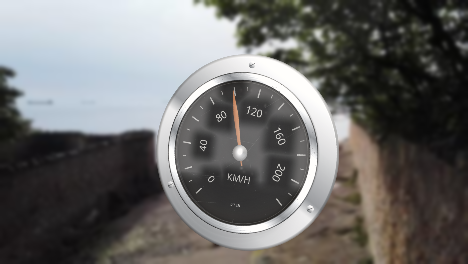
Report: 100 km/h
